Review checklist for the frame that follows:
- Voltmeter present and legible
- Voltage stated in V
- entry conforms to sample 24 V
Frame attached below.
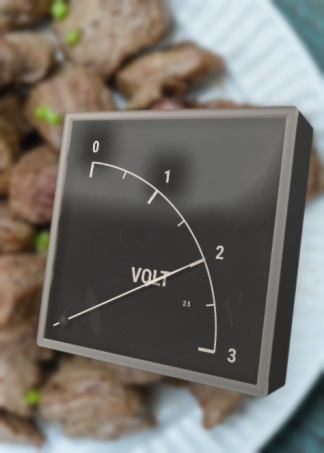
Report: 2 V
